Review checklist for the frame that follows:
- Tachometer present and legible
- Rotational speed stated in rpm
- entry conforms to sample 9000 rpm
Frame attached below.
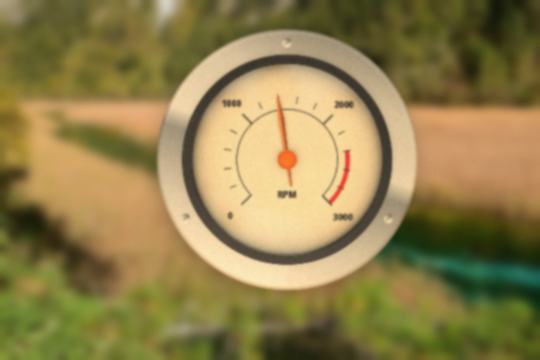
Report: 1400 rpm
